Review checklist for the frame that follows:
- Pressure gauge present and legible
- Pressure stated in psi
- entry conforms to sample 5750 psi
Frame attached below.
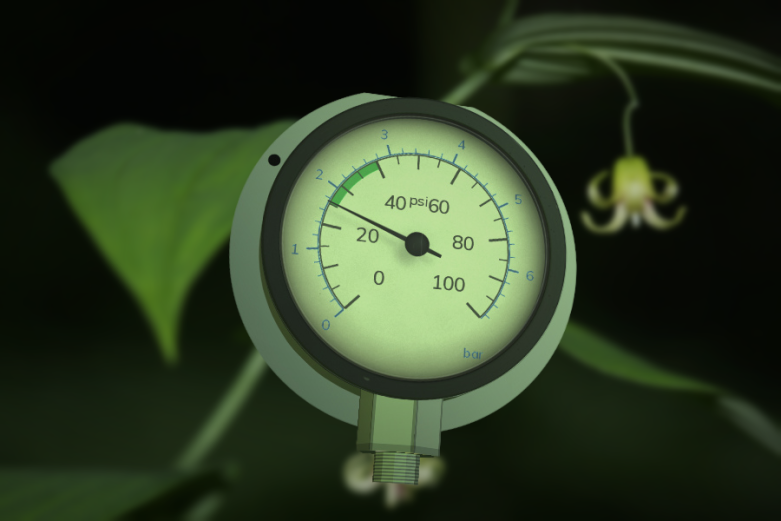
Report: 25 psi
